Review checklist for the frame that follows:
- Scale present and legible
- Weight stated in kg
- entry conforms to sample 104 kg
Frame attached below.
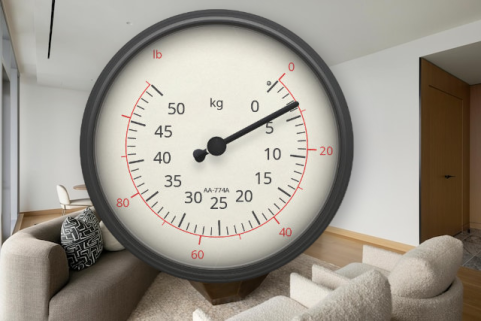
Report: 3.5 kg
